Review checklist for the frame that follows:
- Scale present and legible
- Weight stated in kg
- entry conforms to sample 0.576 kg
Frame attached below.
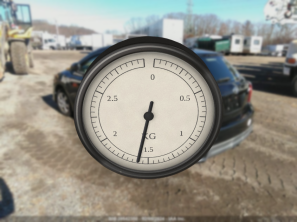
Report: 1.6 kg
